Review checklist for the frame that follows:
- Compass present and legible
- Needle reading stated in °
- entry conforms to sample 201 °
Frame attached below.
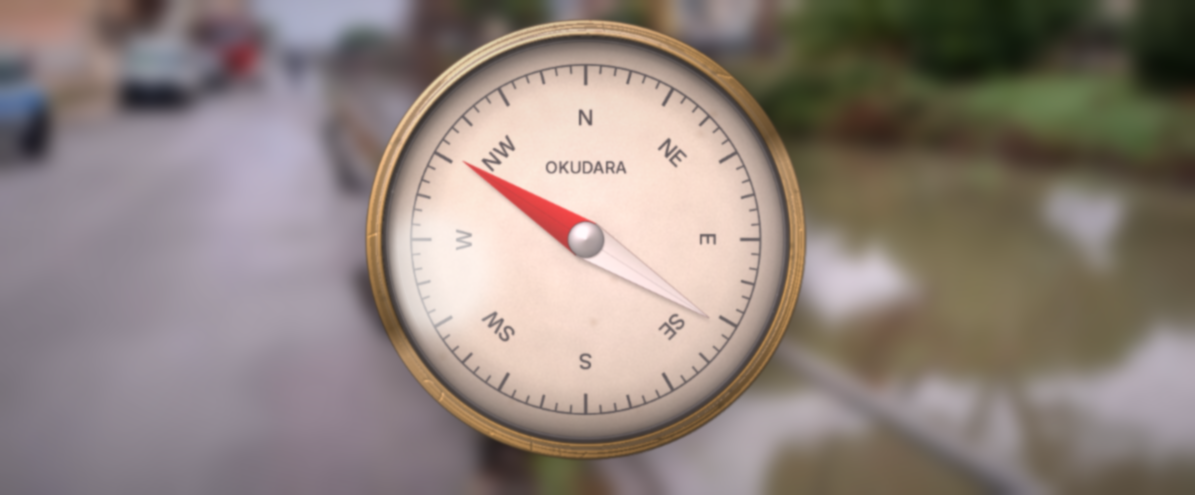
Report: 302.5 °
